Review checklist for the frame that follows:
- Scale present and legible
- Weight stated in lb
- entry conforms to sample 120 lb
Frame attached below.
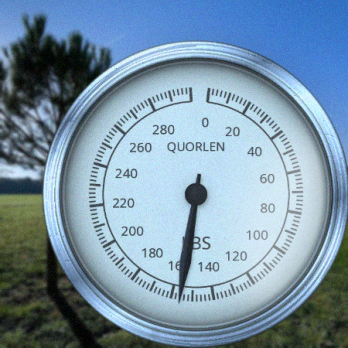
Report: 156 lb
